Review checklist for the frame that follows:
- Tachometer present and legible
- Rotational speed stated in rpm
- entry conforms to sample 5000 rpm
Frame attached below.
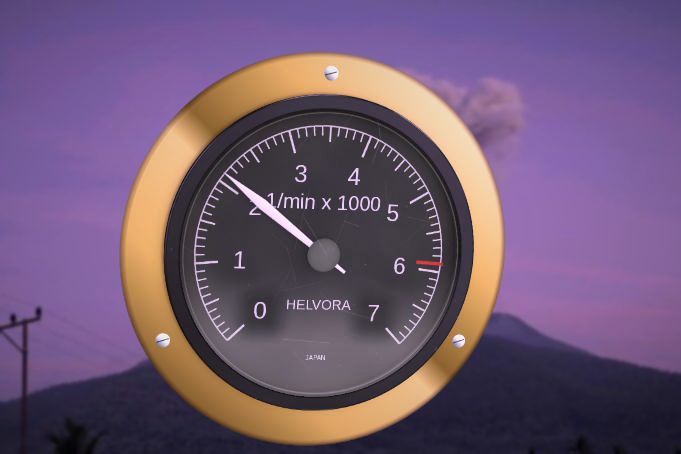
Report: 2100 rpm
